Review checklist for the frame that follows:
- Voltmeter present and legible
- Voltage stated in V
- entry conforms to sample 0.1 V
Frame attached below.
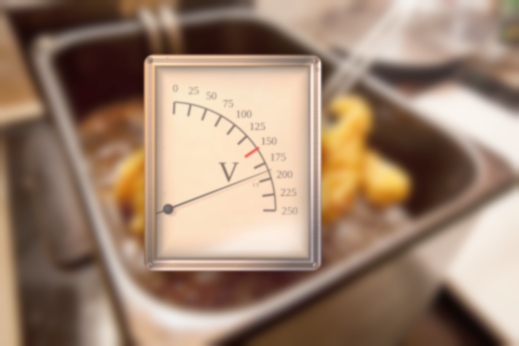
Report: 187.5 V
